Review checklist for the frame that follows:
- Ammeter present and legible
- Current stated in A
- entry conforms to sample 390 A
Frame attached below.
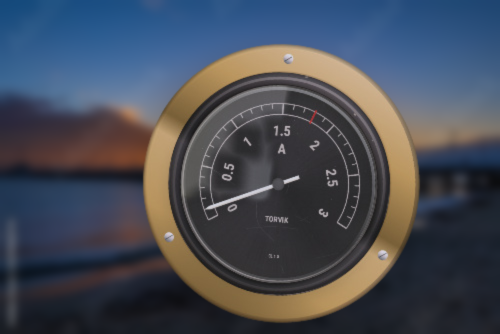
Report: 0.1 A
